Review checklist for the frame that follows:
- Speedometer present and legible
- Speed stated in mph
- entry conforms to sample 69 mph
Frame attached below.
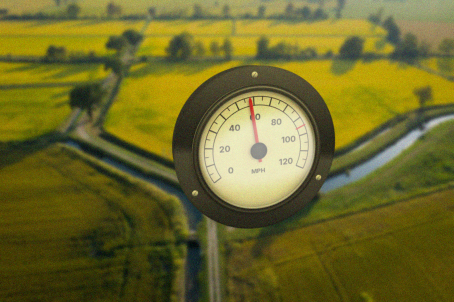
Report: 57.5 mph
